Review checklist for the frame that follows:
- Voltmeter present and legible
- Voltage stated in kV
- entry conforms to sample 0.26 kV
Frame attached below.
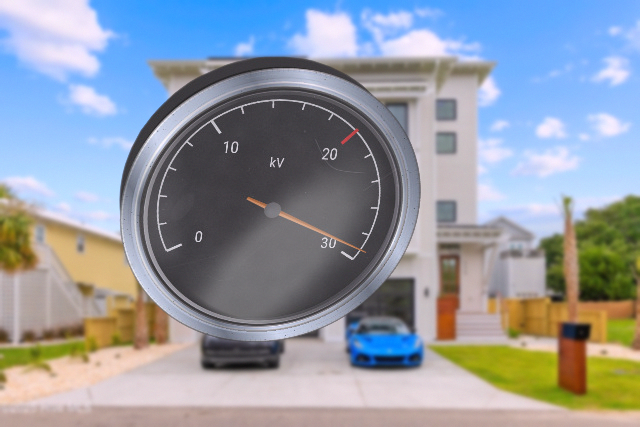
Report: 29 kV
